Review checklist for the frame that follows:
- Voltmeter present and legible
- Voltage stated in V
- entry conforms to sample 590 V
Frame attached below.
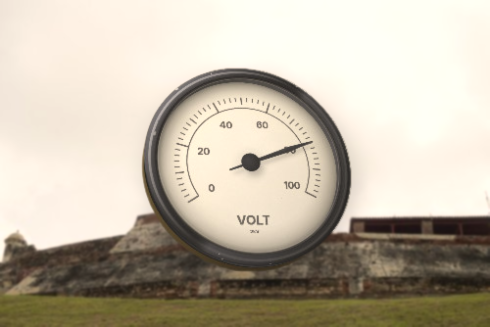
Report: 80 V
